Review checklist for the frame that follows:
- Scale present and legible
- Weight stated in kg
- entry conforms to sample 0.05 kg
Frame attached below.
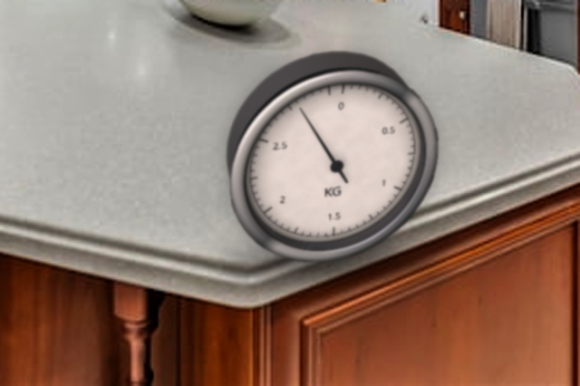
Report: 2.8 kg
